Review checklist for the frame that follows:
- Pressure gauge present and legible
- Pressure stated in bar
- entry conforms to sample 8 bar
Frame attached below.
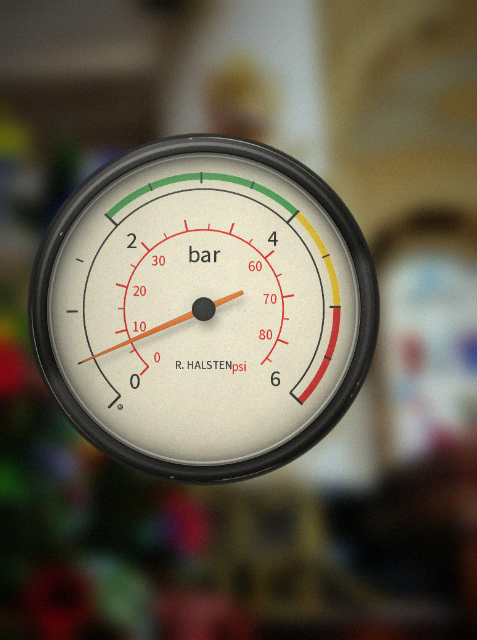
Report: 0.5 bar
